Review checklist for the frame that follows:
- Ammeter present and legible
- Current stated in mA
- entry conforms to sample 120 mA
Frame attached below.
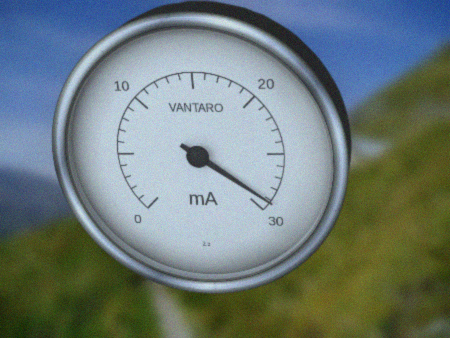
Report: 29 mA
